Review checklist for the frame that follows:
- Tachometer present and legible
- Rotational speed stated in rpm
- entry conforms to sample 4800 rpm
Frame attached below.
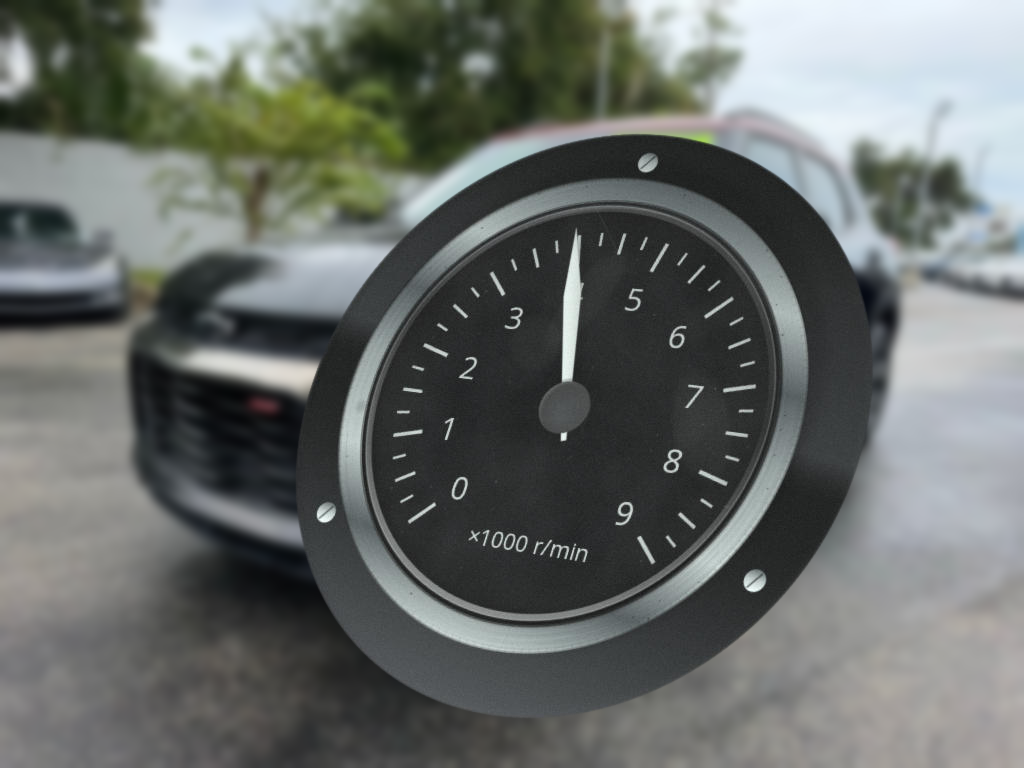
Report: 4000 rpm
